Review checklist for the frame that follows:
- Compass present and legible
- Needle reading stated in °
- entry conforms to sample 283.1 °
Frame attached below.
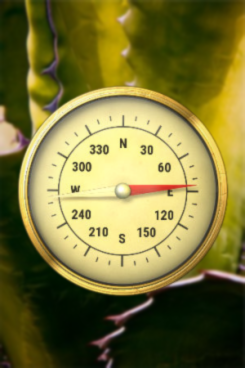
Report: 85 °
